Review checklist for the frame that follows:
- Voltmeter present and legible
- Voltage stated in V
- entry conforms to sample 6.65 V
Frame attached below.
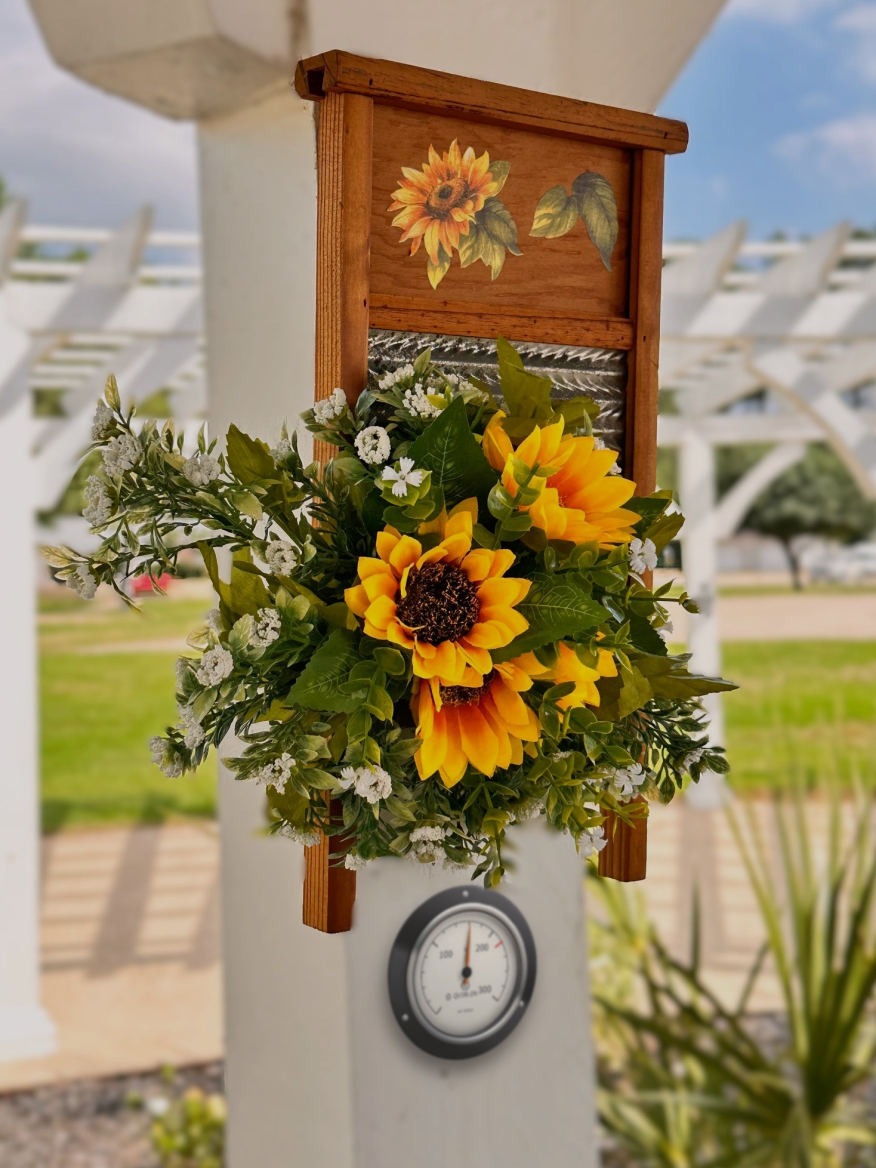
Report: 160 V
